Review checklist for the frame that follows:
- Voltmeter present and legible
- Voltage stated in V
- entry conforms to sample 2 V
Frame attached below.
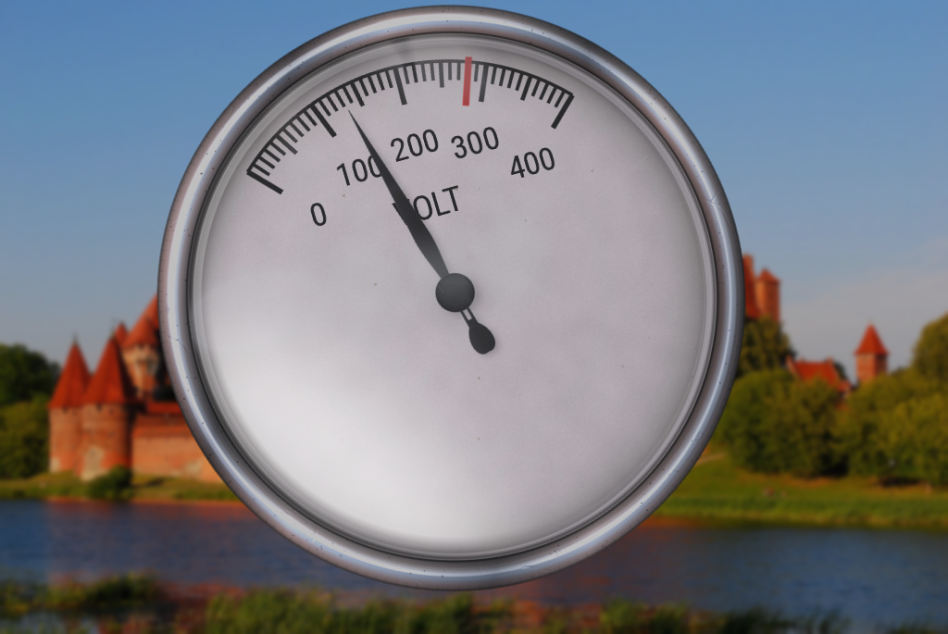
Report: 130 V
